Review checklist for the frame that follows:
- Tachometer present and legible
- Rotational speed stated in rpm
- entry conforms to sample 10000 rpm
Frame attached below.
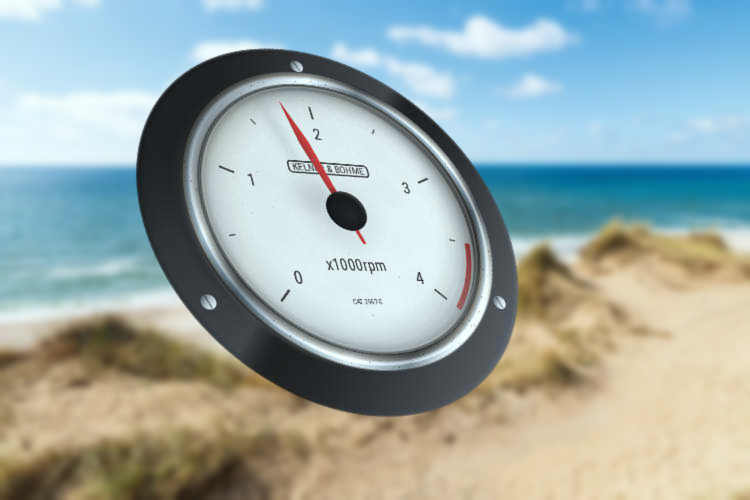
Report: 1750 rpm
